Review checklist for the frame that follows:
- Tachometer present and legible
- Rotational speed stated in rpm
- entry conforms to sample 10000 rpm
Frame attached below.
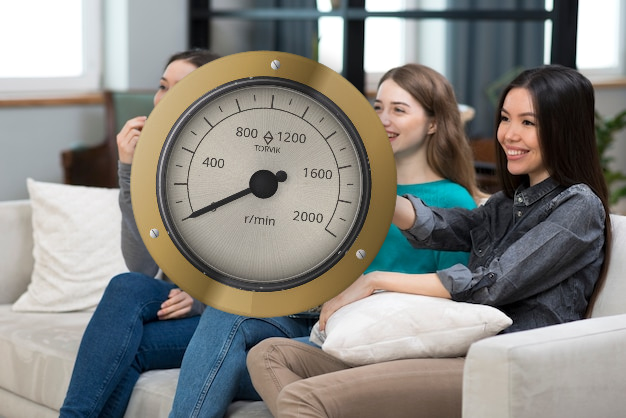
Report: 0 rpm
